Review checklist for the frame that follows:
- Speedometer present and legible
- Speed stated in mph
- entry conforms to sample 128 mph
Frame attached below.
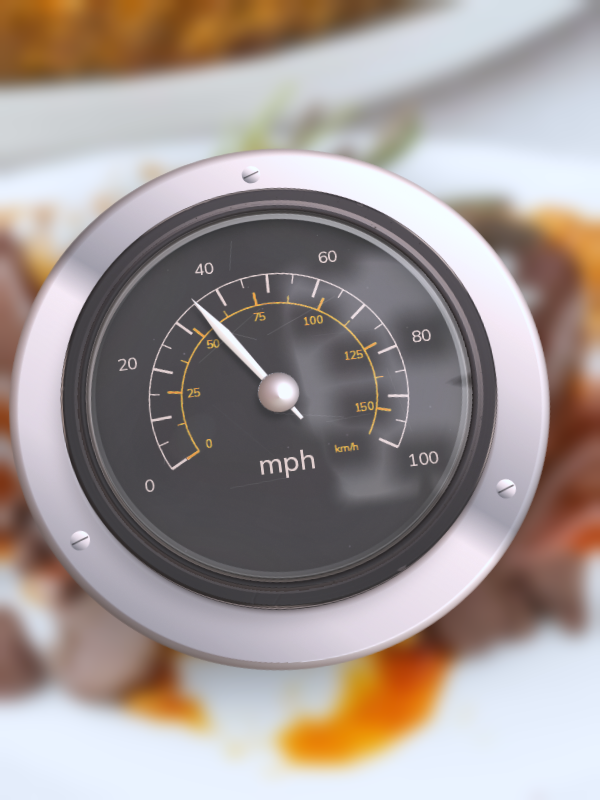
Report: 35 mph
